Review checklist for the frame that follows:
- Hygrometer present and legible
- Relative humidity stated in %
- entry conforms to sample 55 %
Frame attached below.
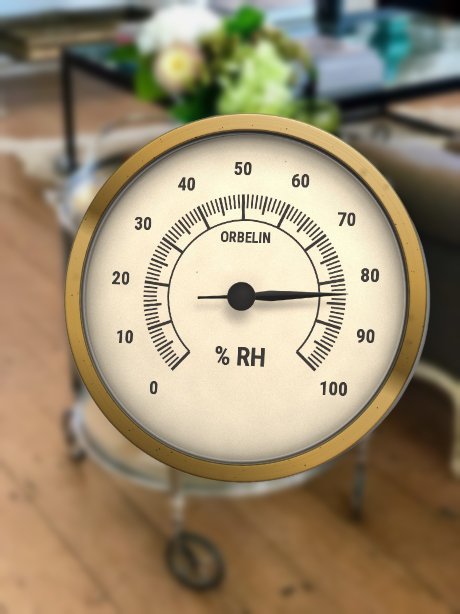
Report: 83 %
